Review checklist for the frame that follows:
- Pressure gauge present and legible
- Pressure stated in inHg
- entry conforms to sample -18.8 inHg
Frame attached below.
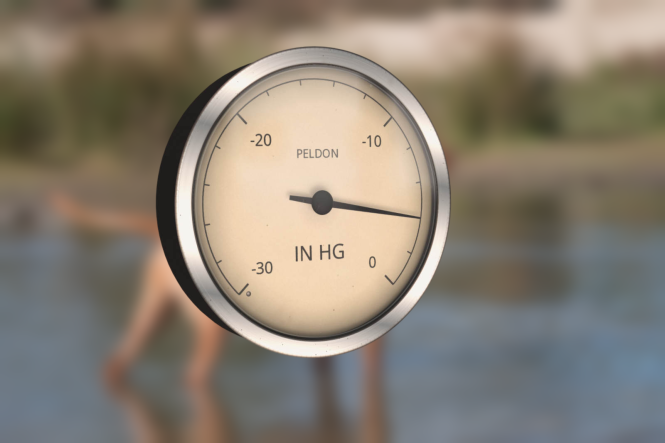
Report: -4 inHg
